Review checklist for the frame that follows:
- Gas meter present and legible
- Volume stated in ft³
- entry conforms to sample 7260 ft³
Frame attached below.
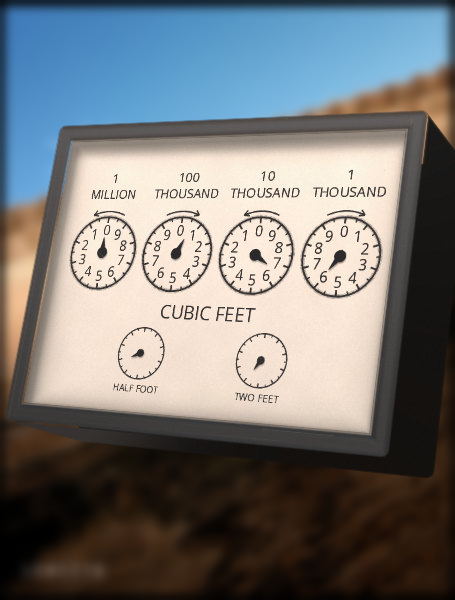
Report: 6600 ft³
